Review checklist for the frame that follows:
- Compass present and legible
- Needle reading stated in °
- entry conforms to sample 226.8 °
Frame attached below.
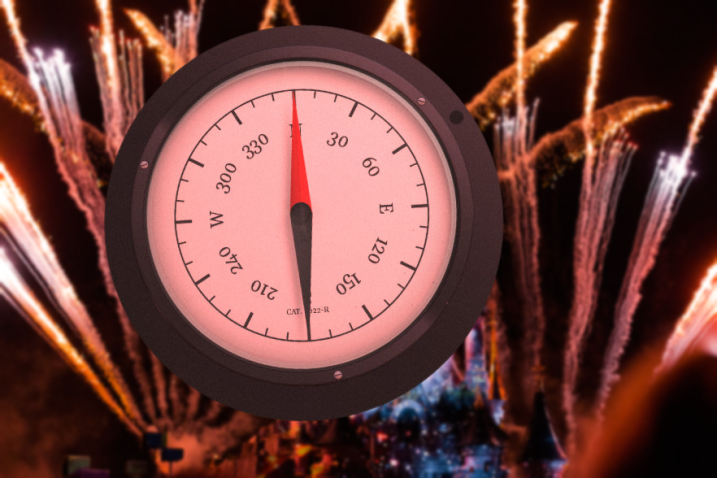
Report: 0 °
